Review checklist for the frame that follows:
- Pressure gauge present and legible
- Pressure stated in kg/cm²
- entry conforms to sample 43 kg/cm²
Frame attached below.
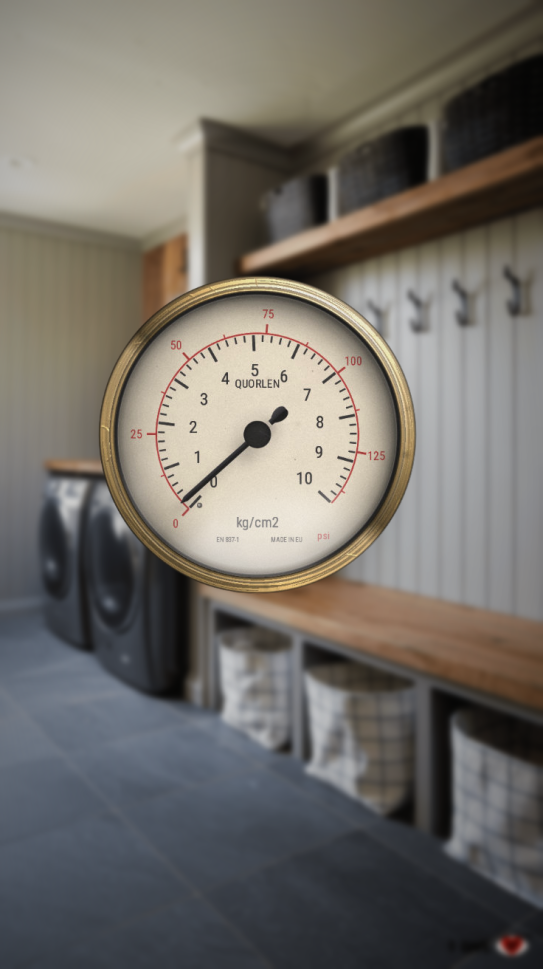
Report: 0.2 kg/cm²
